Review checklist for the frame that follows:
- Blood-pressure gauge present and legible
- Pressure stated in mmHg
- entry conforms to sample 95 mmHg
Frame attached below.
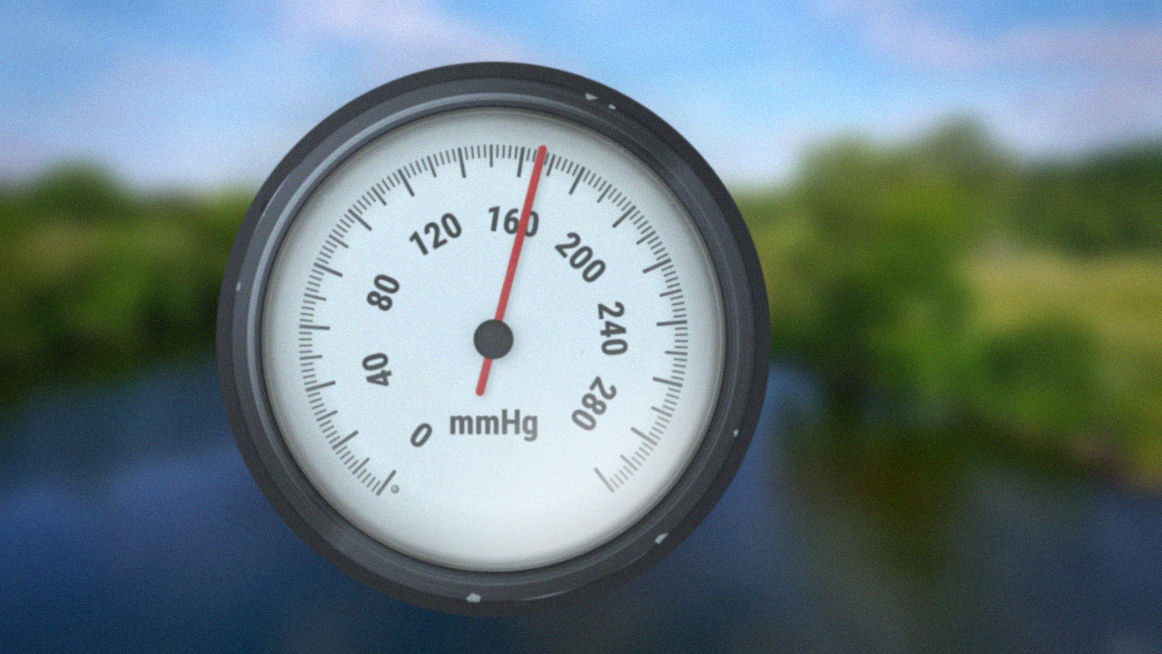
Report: 166 mmHg
